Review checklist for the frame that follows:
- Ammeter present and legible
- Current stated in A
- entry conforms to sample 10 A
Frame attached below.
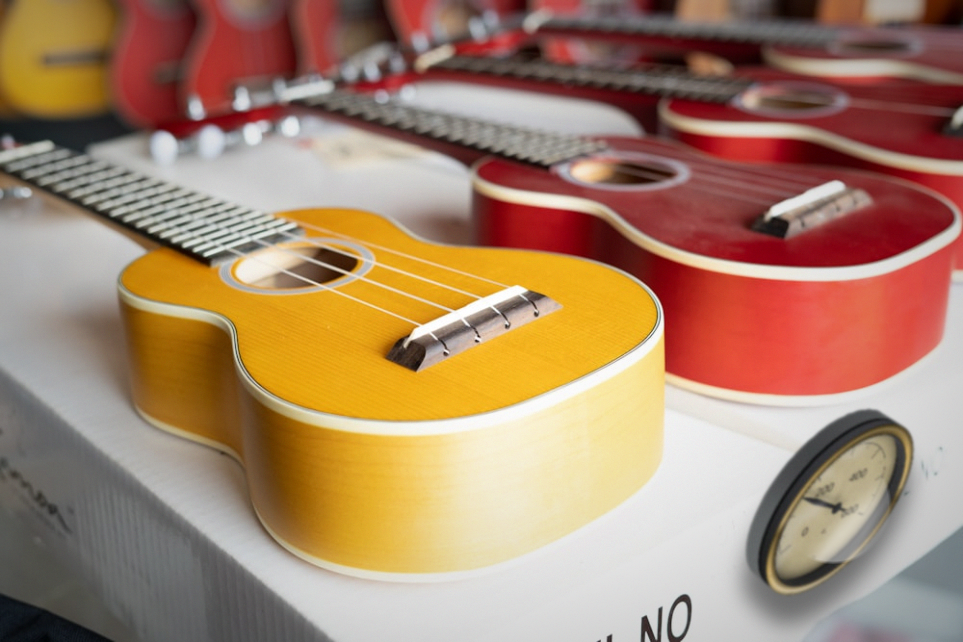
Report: 150 A
